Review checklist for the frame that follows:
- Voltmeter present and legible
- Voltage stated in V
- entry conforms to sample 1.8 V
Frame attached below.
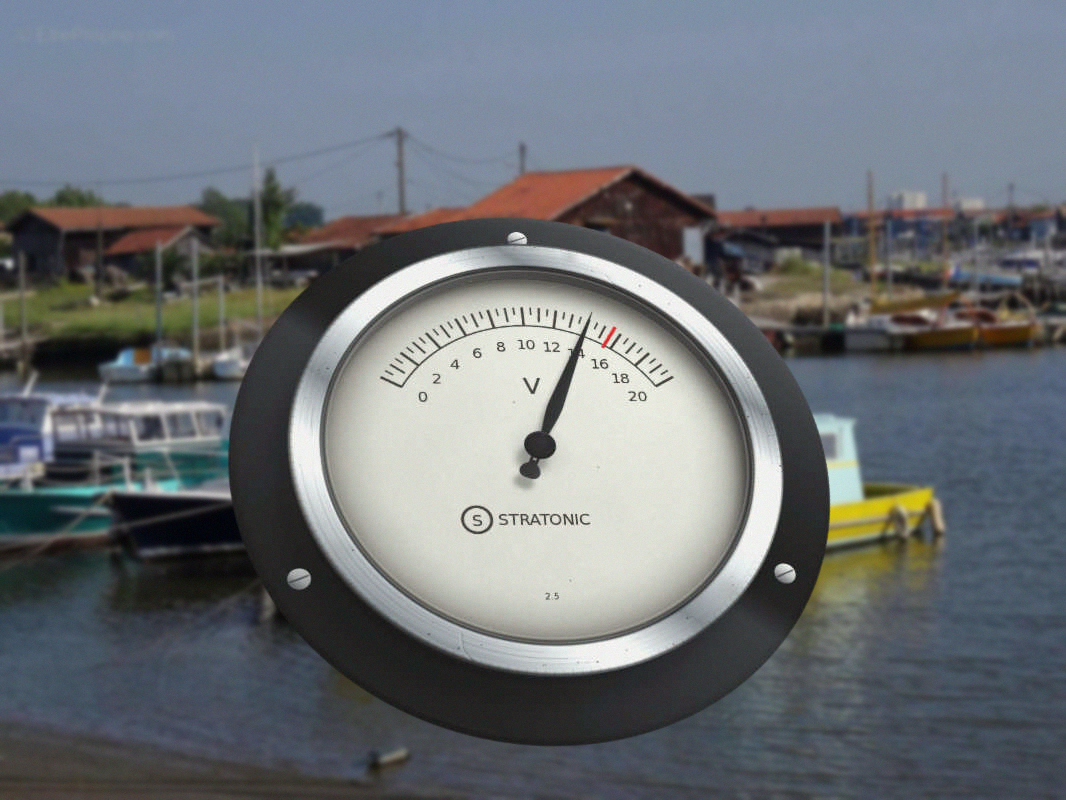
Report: 14 V
